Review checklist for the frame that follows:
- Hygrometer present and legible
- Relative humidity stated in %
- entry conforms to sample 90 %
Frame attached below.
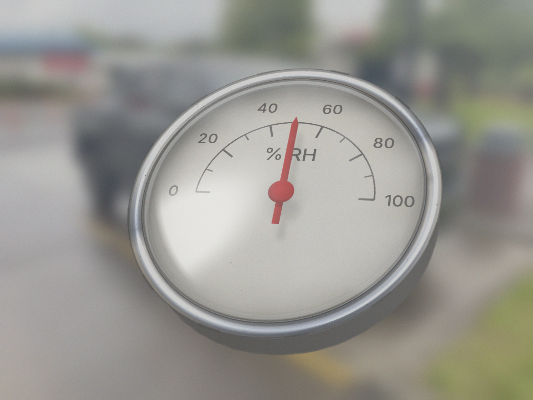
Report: 50 %
